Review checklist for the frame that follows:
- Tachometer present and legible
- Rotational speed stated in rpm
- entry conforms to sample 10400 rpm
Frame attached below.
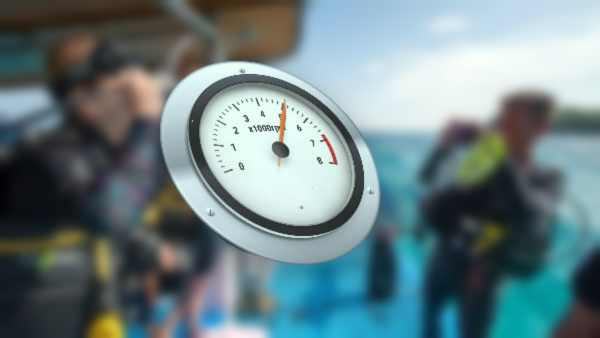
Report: 5000 rpm
